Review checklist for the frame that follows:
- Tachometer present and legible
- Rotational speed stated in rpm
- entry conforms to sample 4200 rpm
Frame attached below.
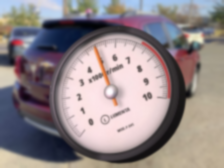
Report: 5000 rpm
